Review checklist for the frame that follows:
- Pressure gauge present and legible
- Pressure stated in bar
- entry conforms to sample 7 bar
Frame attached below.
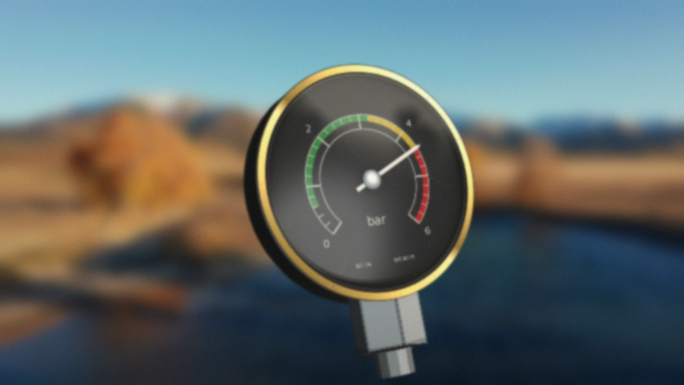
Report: 4.4 bar
